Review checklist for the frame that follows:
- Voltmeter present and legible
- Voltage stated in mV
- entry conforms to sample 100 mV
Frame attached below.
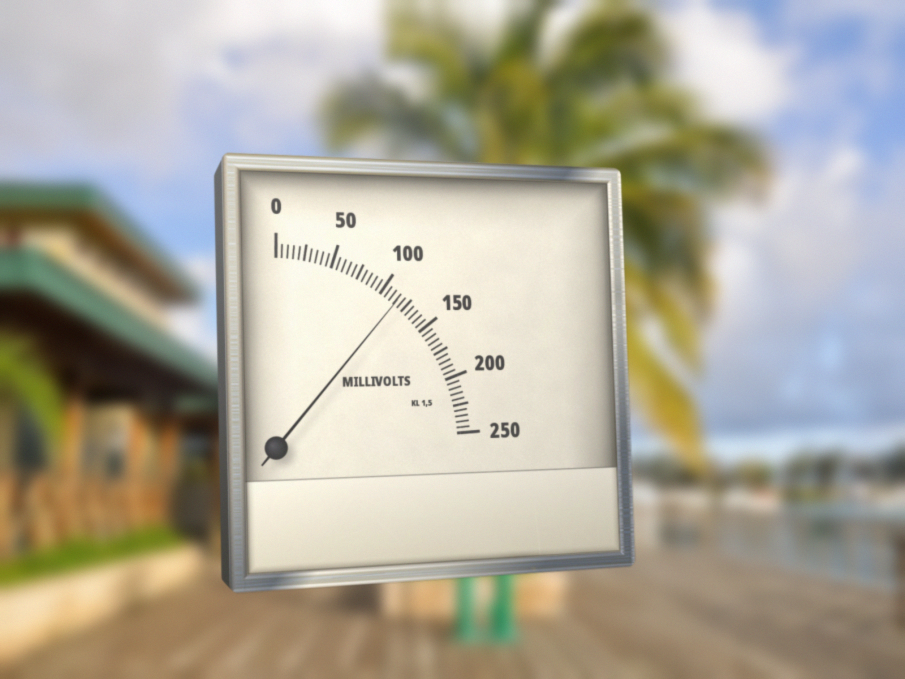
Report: 115 mV
